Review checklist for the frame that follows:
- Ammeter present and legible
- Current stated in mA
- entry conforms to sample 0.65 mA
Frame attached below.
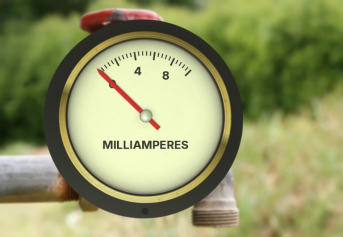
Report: 0 mA
